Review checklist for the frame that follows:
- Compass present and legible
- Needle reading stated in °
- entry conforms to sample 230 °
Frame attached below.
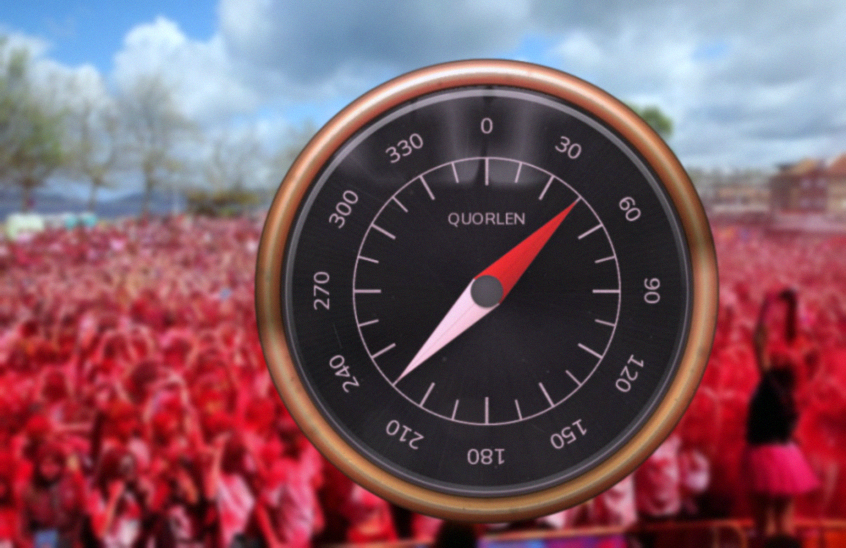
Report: 45 °
